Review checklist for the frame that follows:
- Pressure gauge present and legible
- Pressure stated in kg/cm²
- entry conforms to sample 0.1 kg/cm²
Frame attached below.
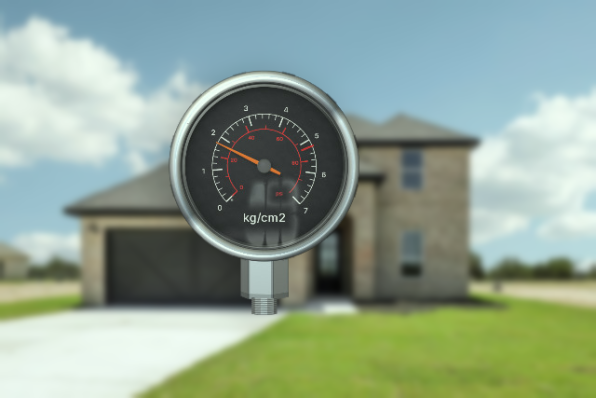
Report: 1.8 kg/cm²
